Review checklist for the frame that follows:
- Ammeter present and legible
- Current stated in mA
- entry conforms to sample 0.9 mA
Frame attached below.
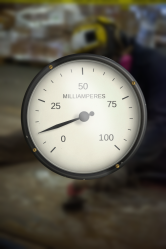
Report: 10 mA
